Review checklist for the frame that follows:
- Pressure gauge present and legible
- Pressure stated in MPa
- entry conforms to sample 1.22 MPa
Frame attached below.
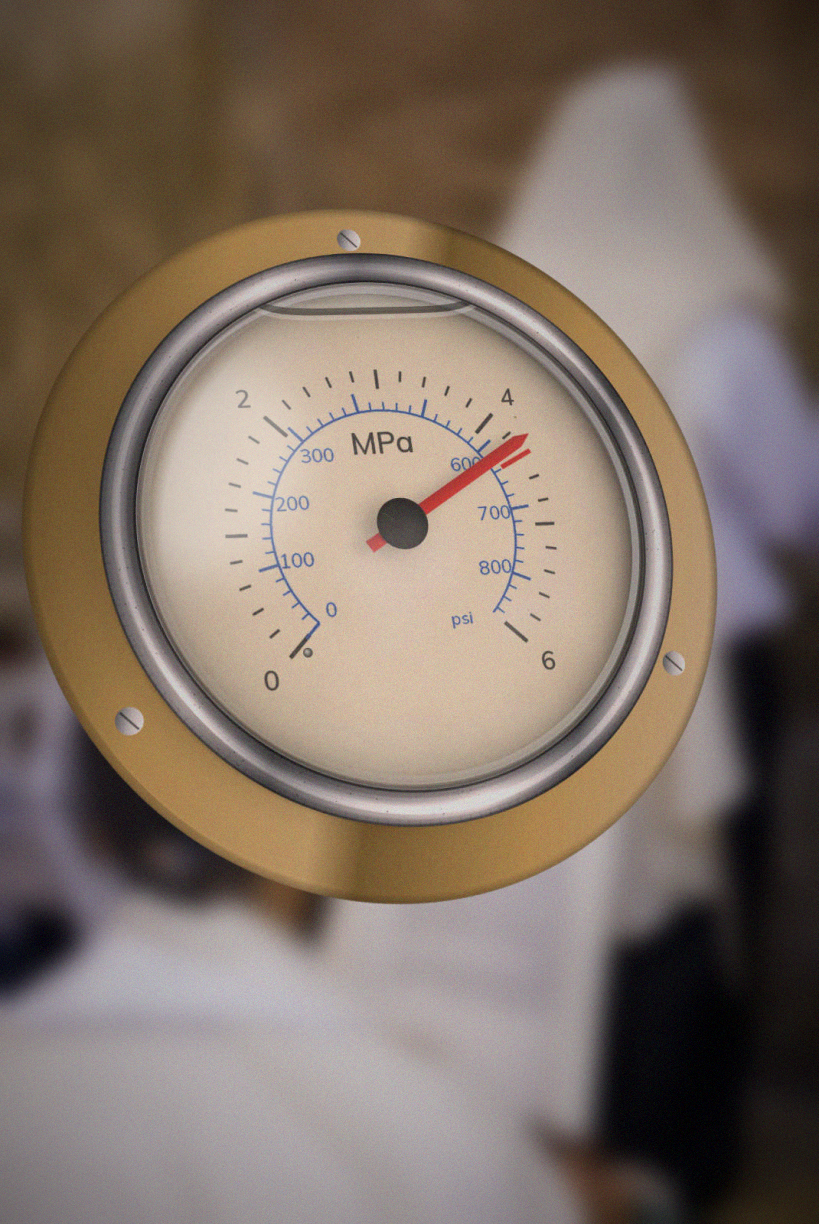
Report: 4.3 MPa
